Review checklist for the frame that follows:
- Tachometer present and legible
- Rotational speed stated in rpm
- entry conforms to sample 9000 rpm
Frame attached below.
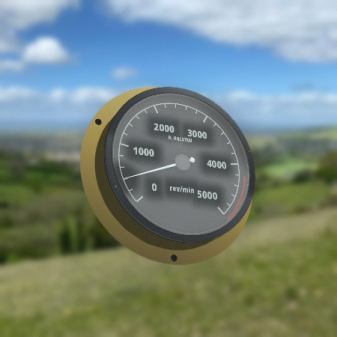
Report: 400 rpm
